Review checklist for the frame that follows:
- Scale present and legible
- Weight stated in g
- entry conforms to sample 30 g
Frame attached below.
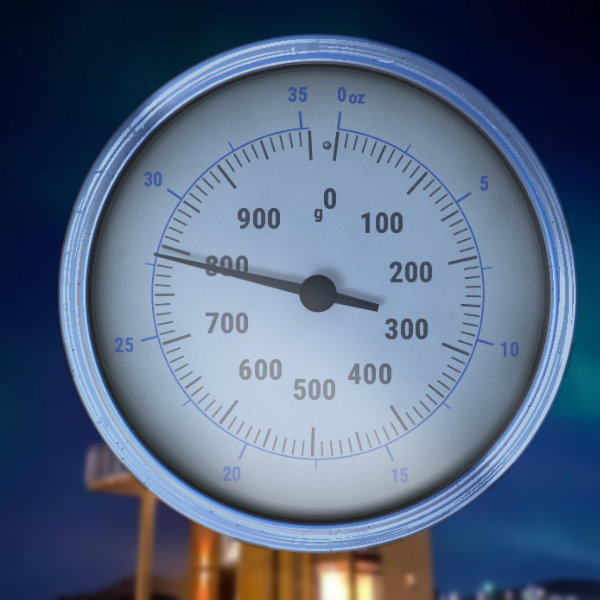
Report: 790 g
